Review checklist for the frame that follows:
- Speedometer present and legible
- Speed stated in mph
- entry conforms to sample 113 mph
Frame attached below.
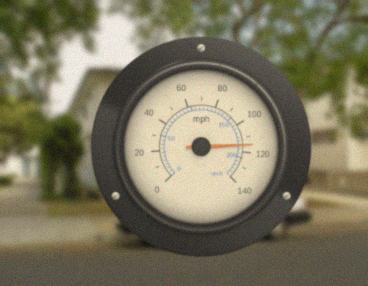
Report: 115 mph
